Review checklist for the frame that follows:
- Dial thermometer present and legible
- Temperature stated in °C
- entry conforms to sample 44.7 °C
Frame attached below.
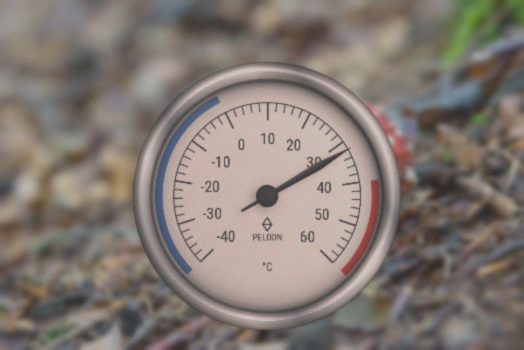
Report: 32 °C
